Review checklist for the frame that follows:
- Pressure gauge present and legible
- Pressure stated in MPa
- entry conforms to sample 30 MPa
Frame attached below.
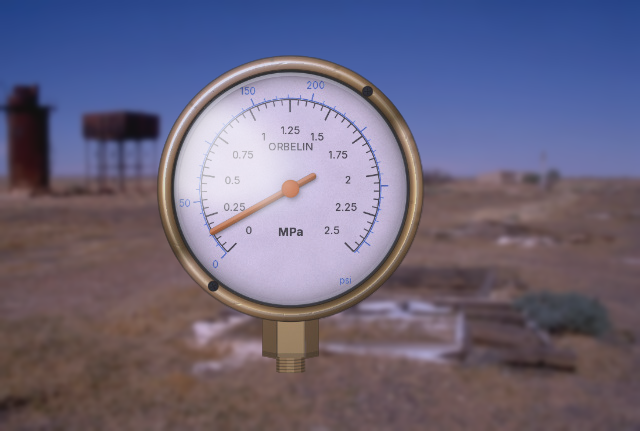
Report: 0.15 MPa
